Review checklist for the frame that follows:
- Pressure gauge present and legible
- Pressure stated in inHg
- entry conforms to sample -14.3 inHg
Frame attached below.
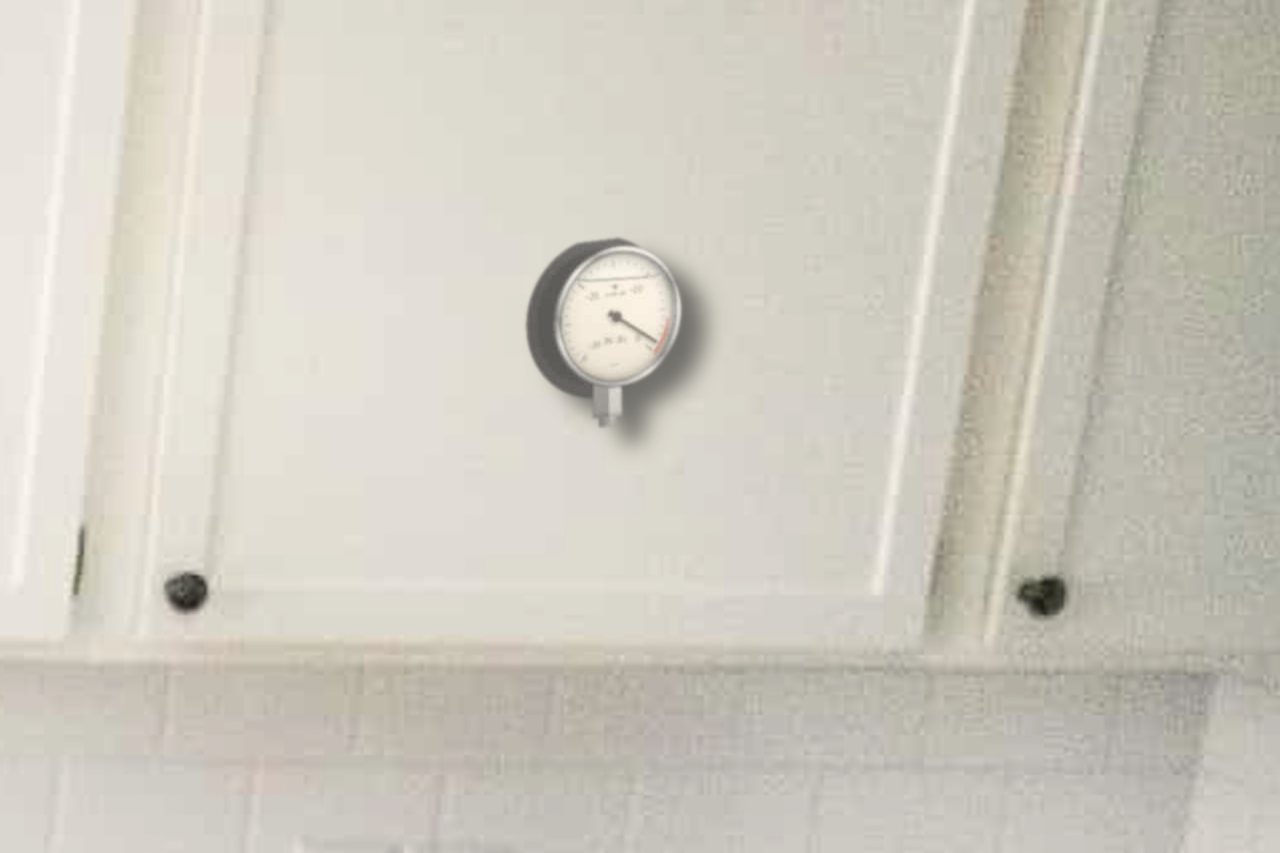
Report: -1 inHg
